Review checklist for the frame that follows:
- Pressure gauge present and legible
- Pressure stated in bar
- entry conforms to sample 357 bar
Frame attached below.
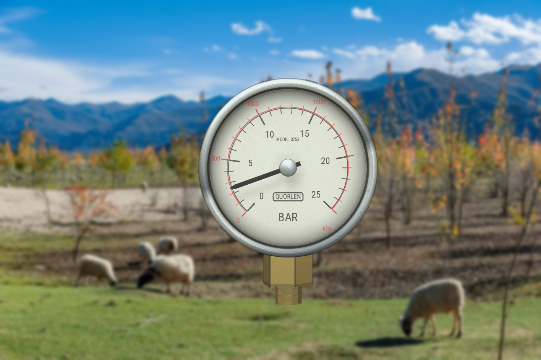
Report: 2.5 bar
